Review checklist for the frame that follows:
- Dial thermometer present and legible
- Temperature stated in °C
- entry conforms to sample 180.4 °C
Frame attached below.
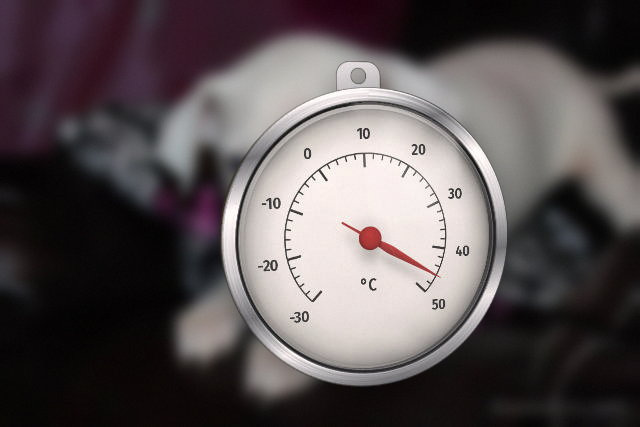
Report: 46 °C
